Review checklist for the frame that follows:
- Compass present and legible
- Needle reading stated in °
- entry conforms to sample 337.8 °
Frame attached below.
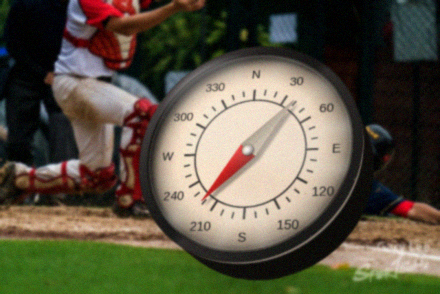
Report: 220 °
